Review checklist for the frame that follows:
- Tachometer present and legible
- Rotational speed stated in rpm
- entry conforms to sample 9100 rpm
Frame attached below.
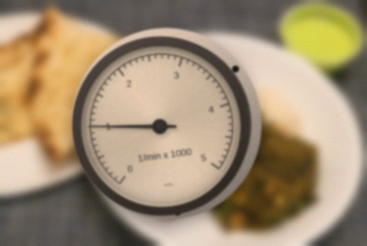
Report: 1000 rpm
